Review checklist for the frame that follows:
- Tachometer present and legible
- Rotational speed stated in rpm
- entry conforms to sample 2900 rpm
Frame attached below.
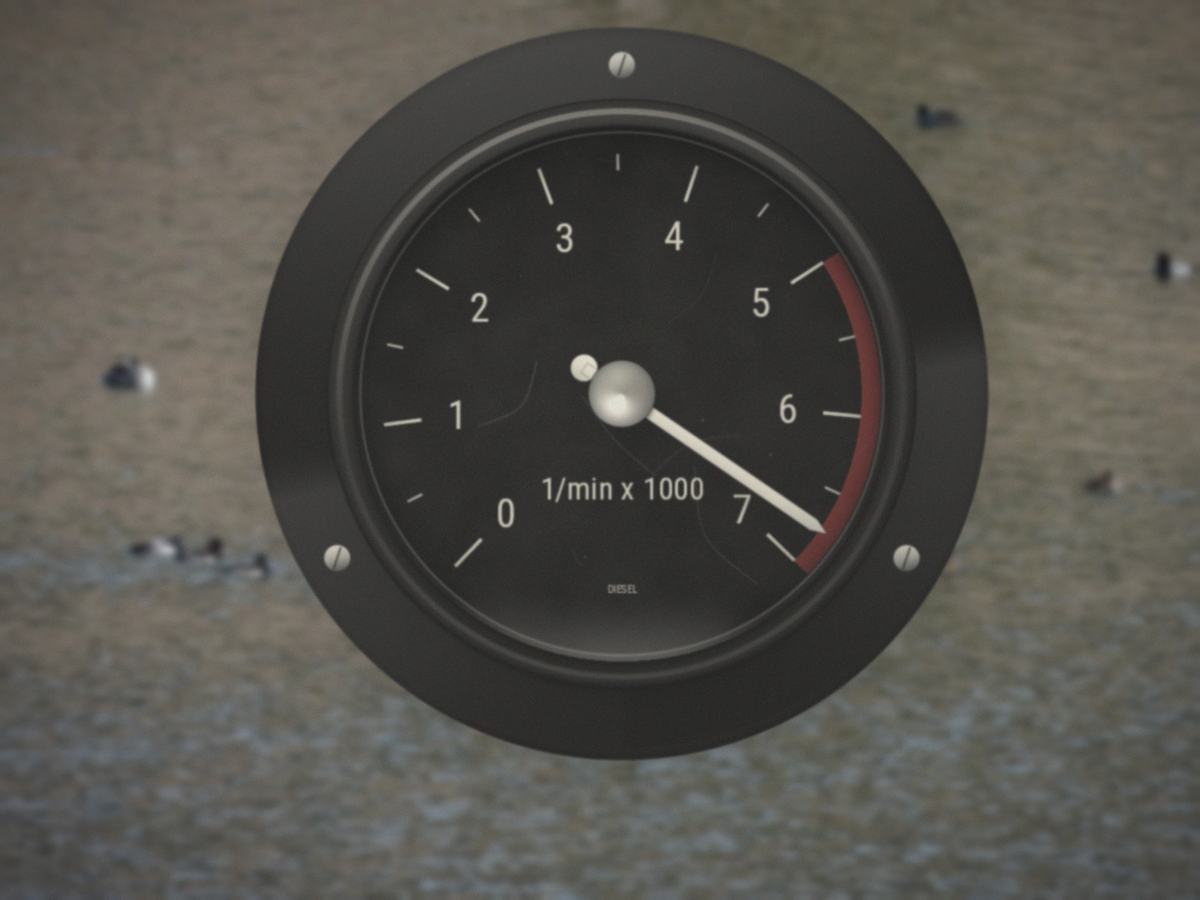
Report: 6750 rpm
